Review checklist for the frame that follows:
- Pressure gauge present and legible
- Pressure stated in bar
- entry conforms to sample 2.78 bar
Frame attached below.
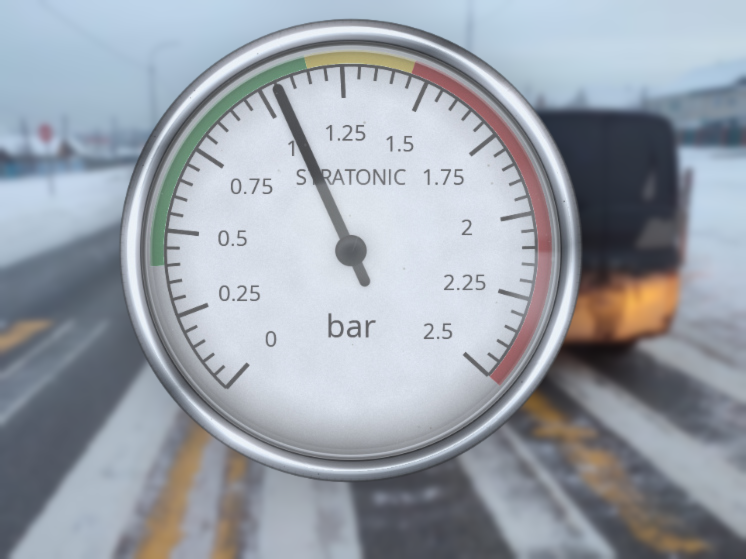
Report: 1.05 bar
